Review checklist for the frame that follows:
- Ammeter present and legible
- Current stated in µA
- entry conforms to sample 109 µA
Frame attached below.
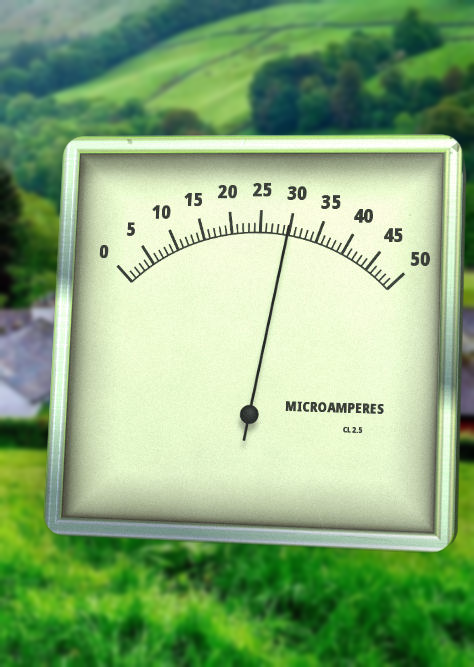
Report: 30 µA
